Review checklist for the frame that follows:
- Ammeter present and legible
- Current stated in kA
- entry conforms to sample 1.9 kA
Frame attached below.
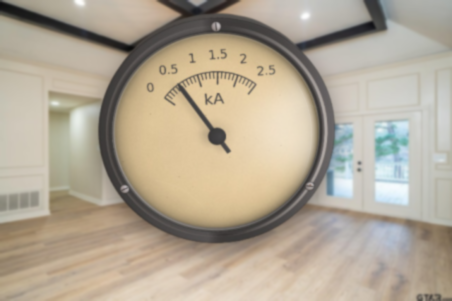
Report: 0.5 kA
